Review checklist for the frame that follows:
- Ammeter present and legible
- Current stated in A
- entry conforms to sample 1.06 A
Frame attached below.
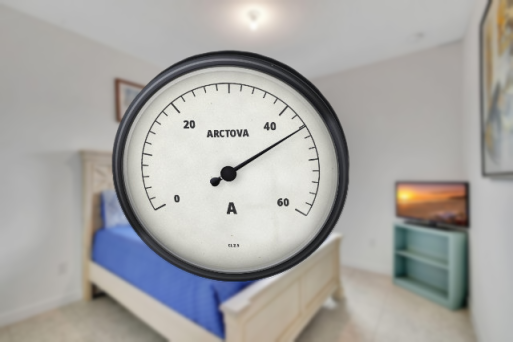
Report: 44 A
